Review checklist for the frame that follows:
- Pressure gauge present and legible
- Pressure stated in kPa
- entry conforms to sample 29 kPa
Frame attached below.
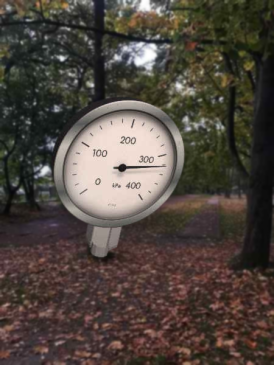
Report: 320 kPa
